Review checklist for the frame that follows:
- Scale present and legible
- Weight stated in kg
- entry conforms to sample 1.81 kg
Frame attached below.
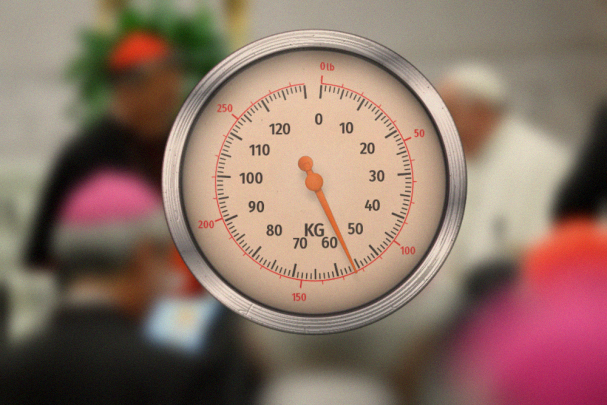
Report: 56 kg
